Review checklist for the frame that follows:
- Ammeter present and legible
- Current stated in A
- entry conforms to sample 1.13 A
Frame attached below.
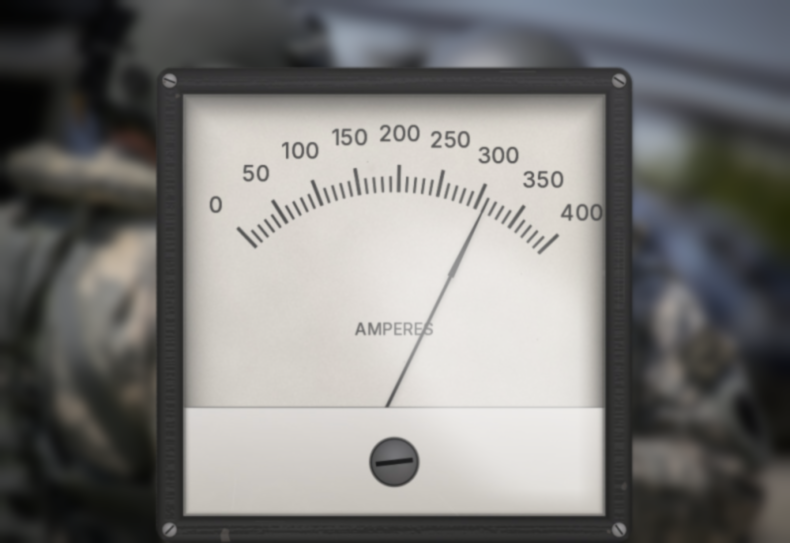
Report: 310 A
